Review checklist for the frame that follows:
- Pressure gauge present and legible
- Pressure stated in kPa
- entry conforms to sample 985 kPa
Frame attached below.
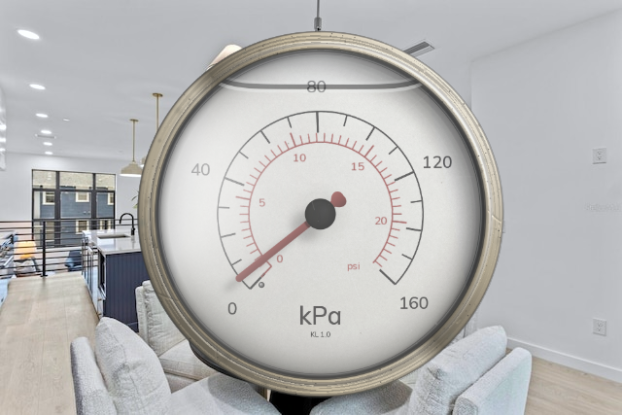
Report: 5 kPa
